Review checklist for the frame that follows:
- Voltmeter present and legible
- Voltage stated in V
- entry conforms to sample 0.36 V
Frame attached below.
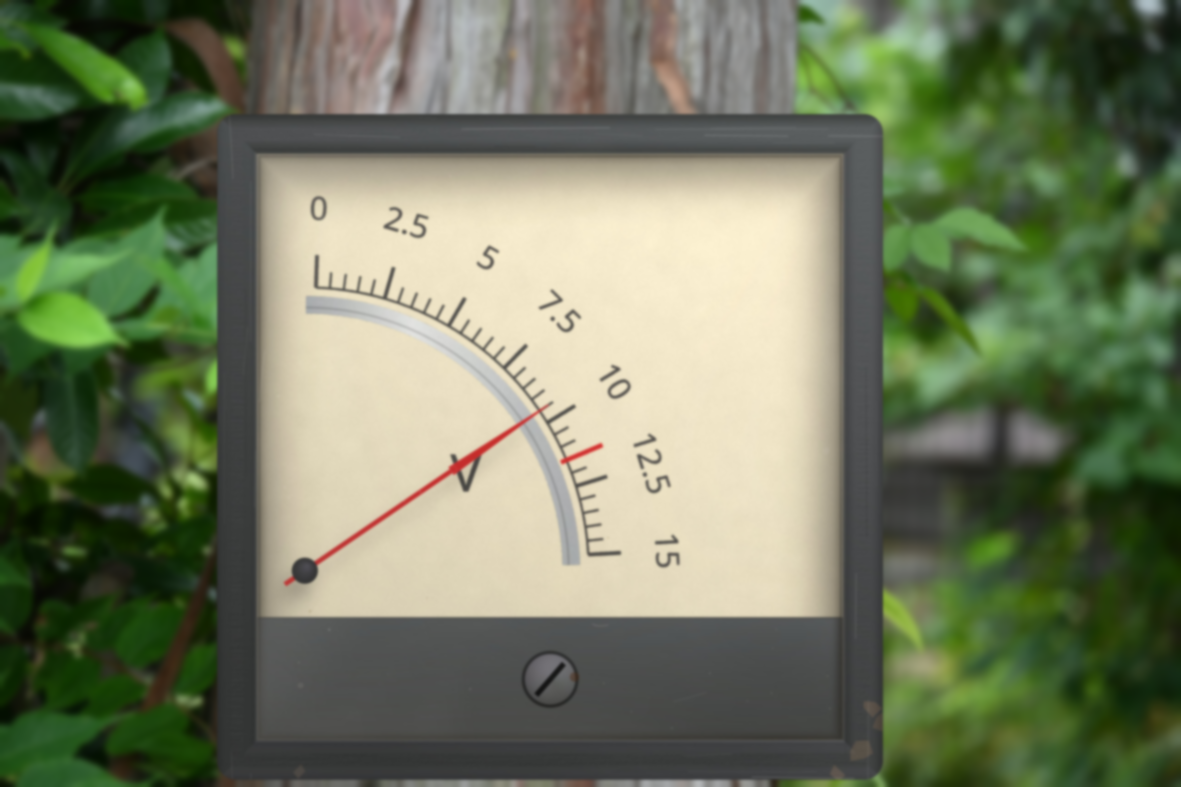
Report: 9.5 V
